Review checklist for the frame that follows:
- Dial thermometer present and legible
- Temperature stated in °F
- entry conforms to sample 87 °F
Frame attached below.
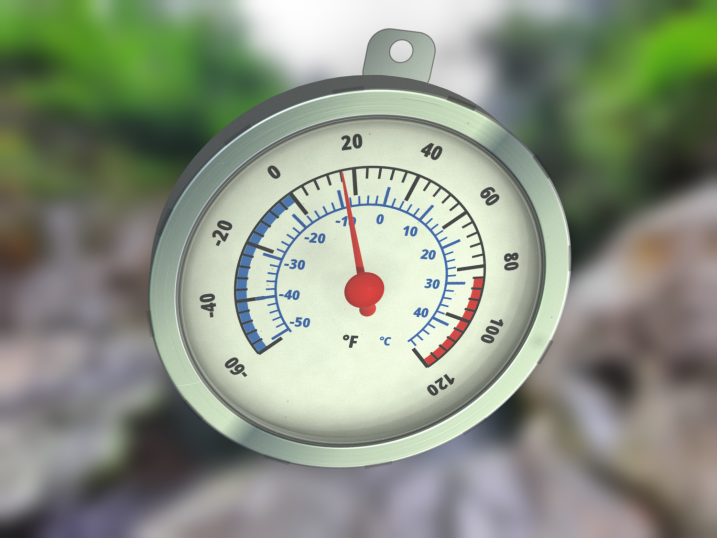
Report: 16 °F
